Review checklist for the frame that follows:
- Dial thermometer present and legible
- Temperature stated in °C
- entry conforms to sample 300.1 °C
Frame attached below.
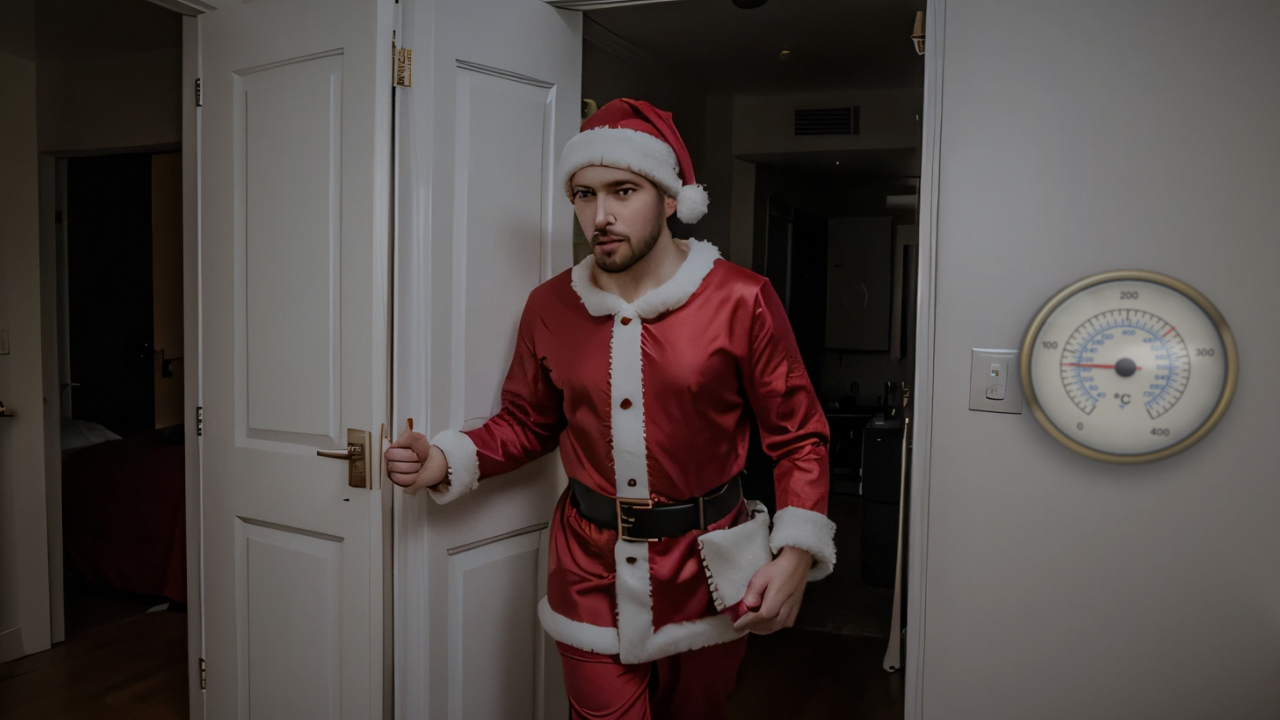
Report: 80 °C
